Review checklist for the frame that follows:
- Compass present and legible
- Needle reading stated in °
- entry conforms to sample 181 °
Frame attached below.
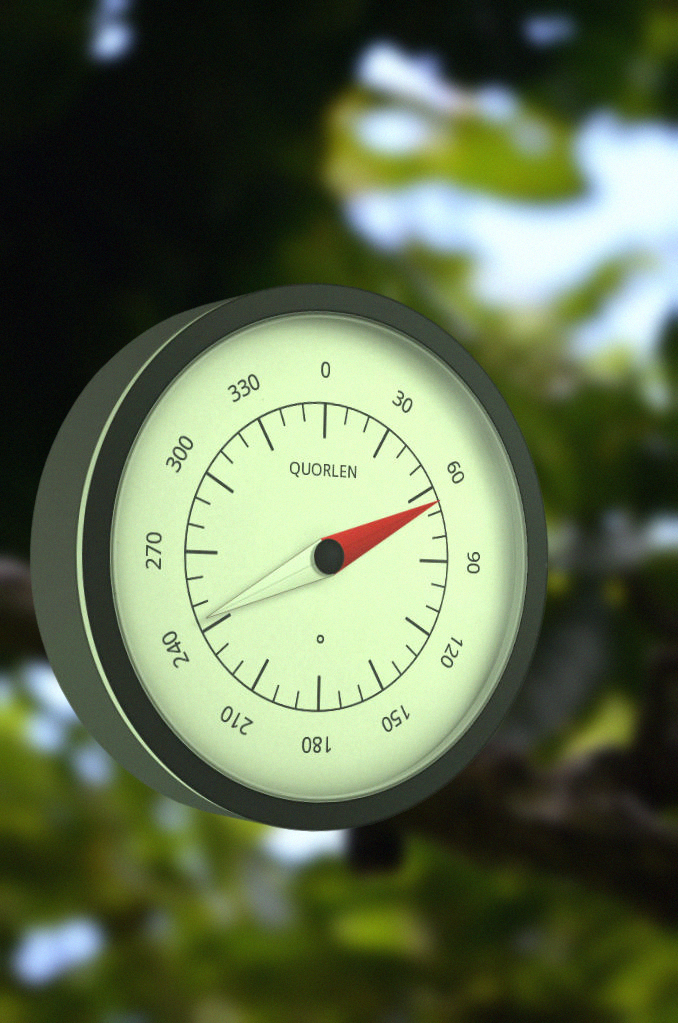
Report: 65 °
